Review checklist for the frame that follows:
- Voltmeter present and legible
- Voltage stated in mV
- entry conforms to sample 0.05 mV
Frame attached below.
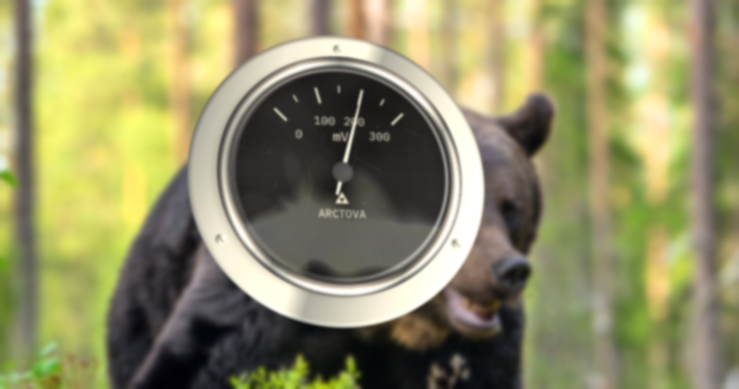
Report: 200 mV
